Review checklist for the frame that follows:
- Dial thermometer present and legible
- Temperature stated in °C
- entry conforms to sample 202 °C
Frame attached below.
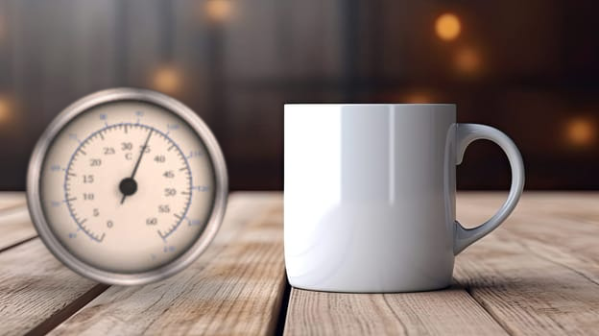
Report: 35 °C
